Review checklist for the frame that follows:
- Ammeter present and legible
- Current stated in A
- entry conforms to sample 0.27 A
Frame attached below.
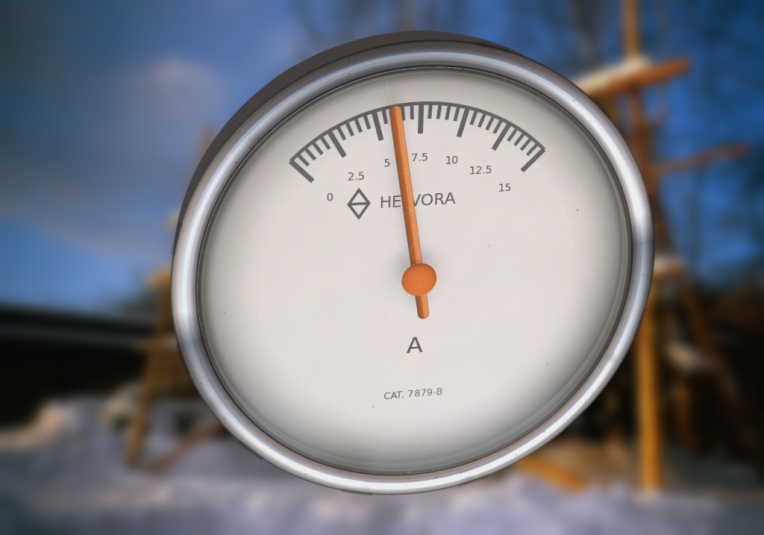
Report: 6 A
